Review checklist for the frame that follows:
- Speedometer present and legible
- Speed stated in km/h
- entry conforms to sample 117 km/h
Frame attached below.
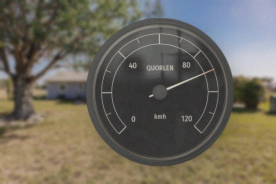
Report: 90 km/h
